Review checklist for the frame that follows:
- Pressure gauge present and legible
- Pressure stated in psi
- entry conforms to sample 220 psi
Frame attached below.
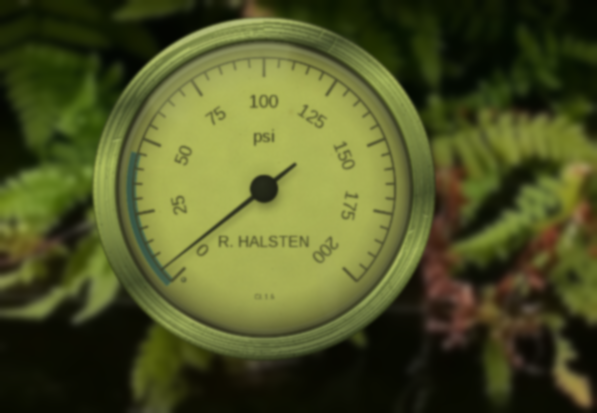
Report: 5 psi
